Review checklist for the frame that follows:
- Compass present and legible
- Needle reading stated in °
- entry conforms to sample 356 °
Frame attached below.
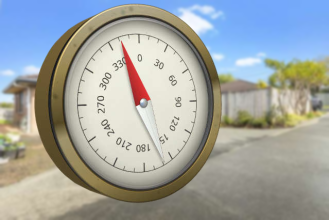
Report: 340 °
